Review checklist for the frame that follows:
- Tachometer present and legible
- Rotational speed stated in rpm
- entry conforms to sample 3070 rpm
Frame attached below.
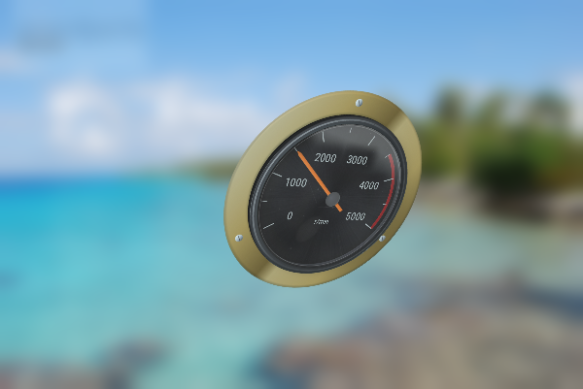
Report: 1500 rpm
